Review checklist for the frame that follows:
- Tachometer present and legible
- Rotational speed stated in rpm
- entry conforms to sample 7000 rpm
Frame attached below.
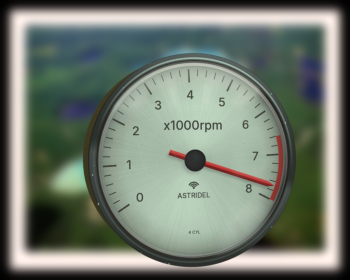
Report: 7700 rpm
